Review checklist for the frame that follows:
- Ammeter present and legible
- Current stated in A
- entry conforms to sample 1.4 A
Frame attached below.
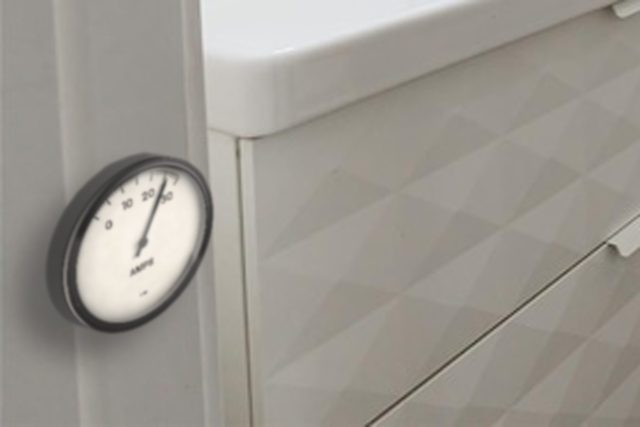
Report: 25 A
